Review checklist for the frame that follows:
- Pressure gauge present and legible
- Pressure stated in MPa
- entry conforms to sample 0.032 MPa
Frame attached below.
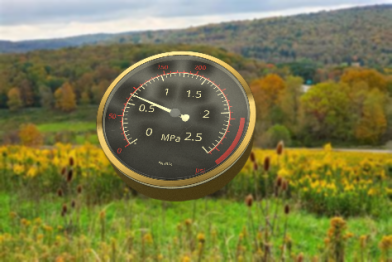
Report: 0.6 MPa
